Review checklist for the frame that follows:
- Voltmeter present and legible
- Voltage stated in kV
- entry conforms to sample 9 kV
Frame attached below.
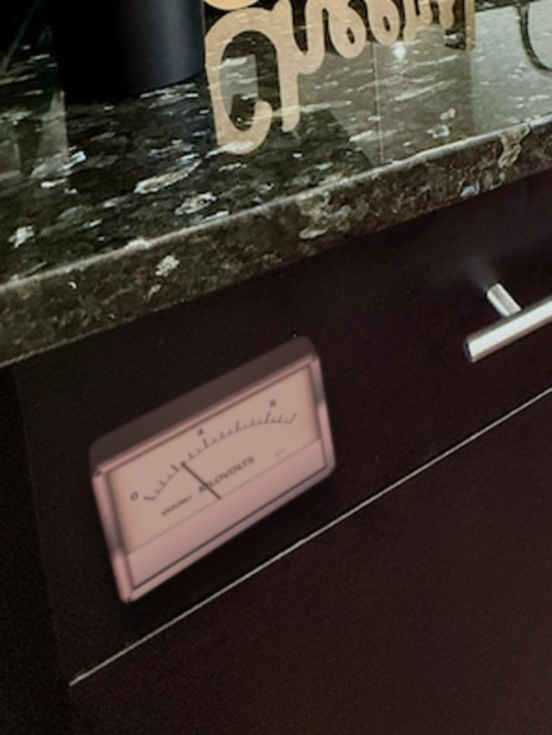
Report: 2.5 kV
